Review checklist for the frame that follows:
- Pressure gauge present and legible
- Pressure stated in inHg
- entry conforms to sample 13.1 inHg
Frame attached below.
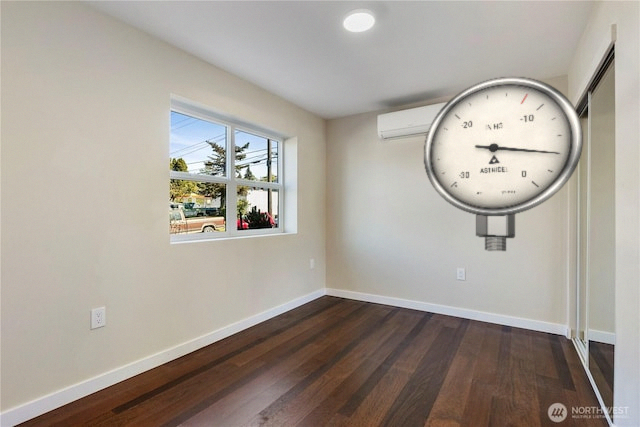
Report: -4 inHg
